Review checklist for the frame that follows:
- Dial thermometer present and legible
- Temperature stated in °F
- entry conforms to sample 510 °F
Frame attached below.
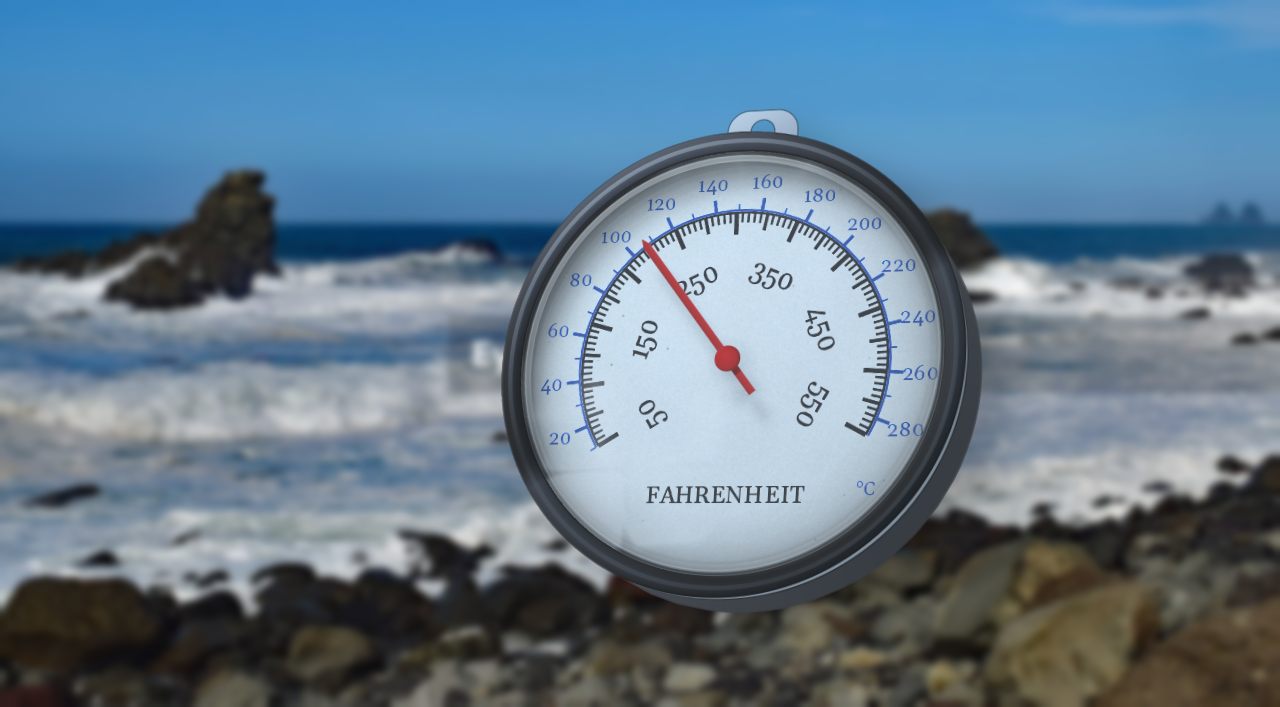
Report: 225 °F
